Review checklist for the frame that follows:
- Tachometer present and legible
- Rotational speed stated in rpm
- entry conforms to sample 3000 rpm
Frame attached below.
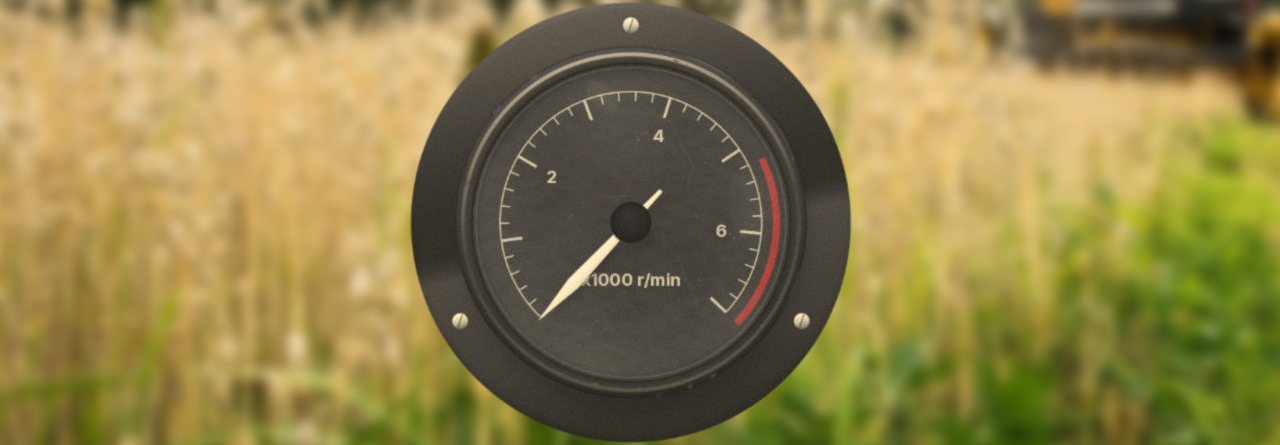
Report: 0 rpm
